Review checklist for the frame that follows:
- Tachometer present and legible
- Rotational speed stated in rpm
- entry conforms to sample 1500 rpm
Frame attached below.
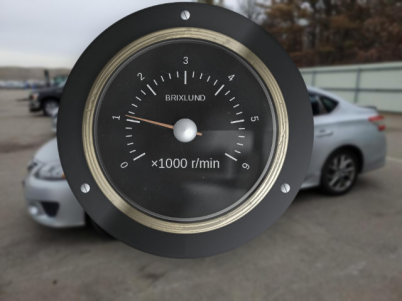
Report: 1100 rpm
